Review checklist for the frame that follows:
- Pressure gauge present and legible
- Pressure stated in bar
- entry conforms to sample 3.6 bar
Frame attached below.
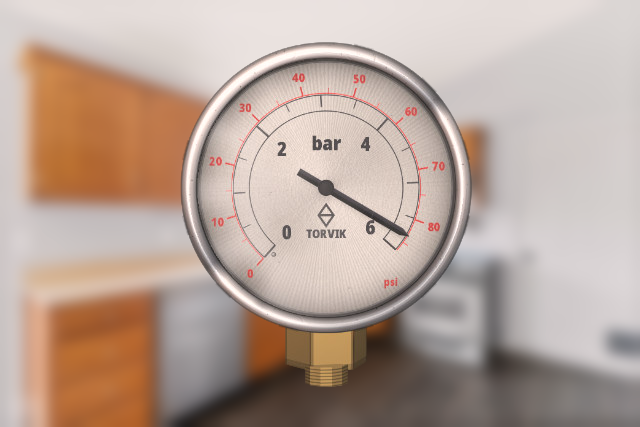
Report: 5.75 bar
